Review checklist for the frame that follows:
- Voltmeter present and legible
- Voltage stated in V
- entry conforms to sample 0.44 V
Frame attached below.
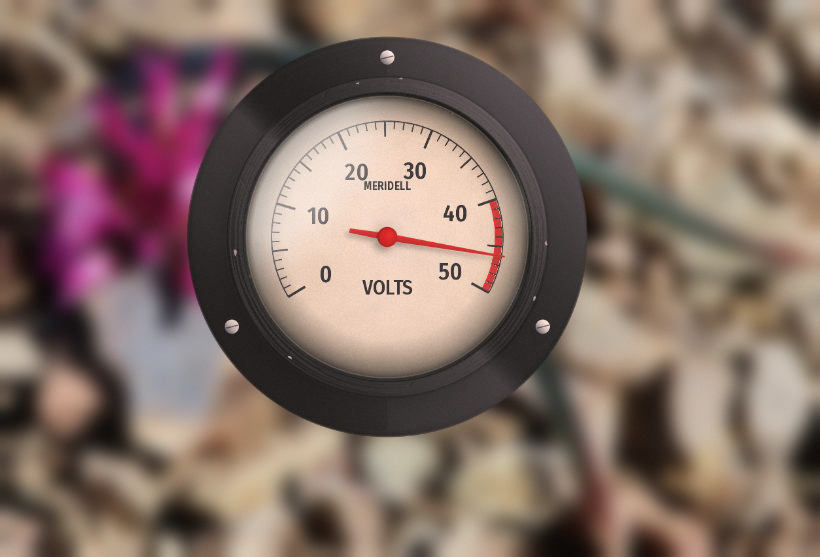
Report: 46 V
